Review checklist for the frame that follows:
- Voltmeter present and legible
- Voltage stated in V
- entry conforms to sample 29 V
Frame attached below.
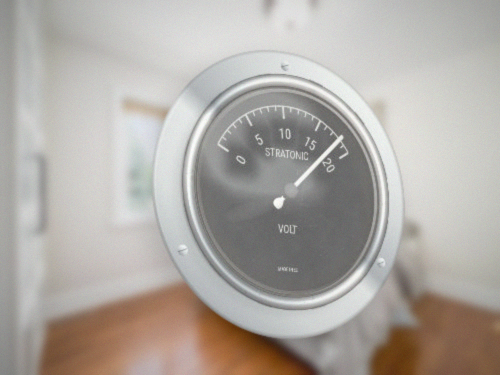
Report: 18 V
